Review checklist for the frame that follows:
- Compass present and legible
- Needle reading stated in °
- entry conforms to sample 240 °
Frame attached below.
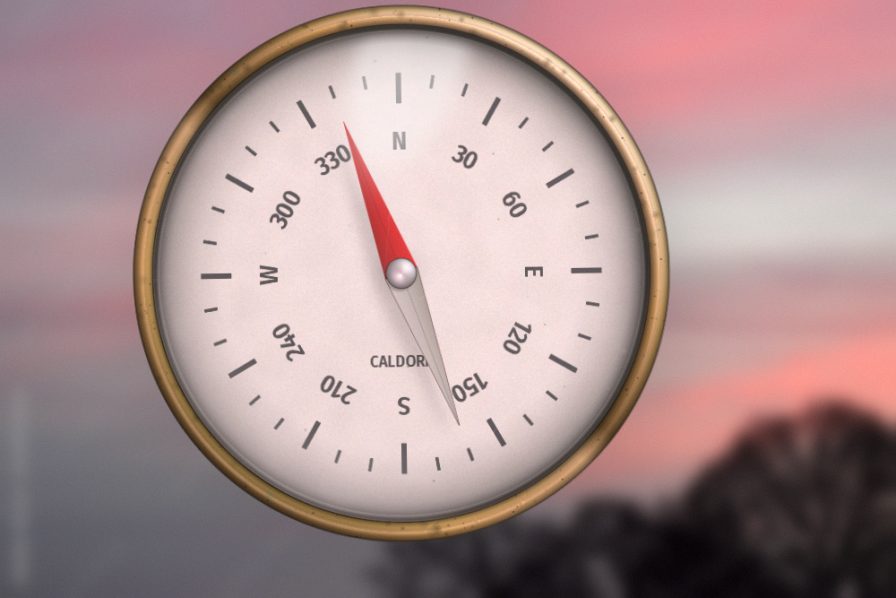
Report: 340 °
